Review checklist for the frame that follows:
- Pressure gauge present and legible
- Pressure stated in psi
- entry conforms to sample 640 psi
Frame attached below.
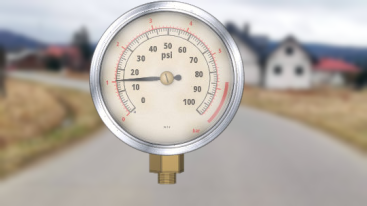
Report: 15 psi
